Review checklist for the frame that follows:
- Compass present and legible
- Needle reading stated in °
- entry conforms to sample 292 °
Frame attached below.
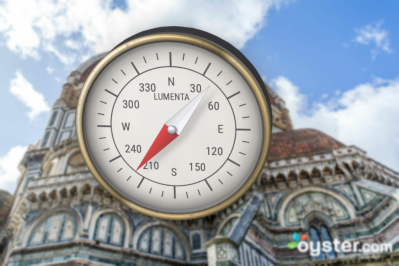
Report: 220 °
